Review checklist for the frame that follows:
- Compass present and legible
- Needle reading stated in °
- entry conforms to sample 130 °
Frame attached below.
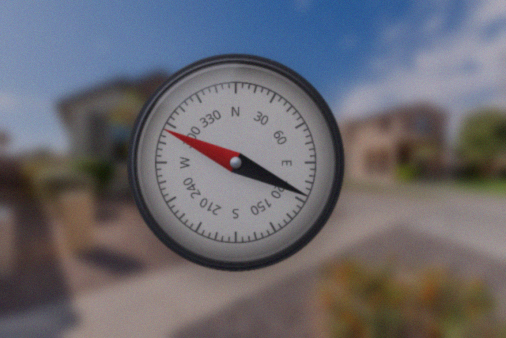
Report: 295 °
